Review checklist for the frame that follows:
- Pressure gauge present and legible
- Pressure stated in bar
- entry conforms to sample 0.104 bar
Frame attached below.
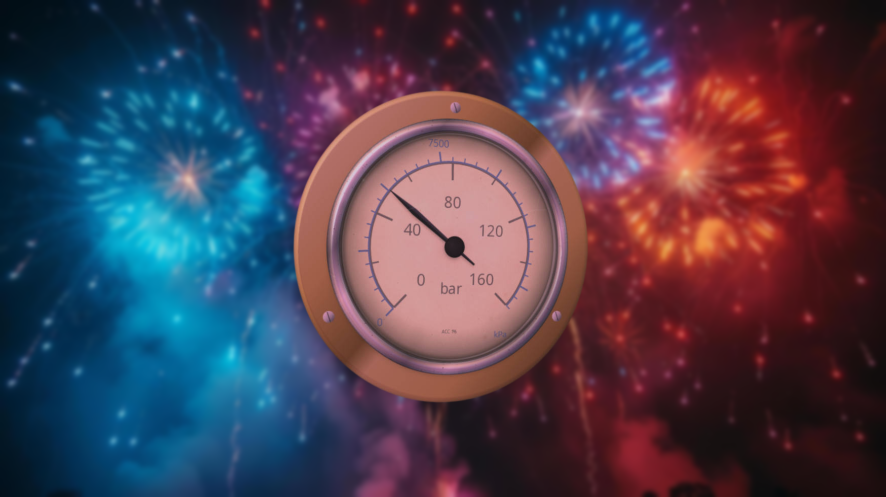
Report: 50 bar
